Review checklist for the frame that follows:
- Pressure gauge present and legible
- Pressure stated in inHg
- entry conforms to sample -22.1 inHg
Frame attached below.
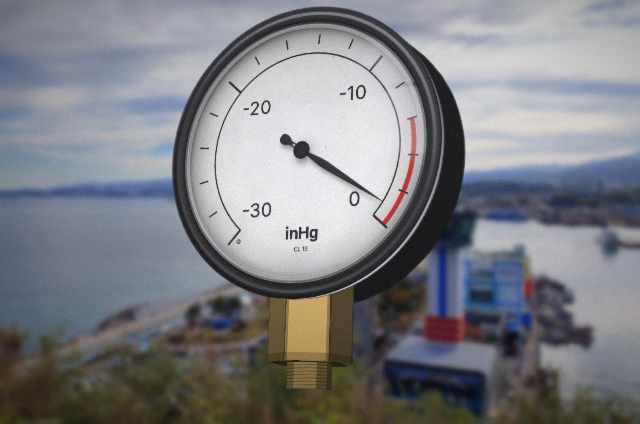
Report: -1 inHg
